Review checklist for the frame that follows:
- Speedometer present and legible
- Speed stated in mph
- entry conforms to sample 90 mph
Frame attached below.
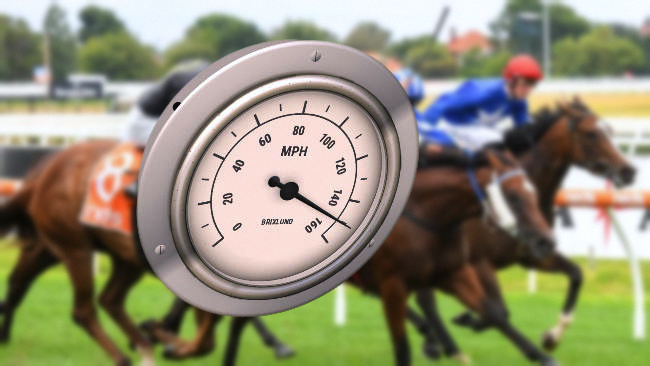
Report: 150 mph
